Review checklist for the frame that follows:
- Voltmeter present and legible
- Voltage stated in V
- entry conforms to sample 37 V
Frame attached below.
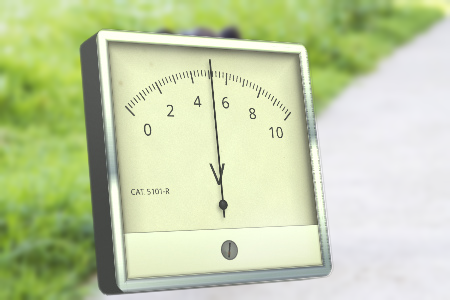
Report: 5 V
